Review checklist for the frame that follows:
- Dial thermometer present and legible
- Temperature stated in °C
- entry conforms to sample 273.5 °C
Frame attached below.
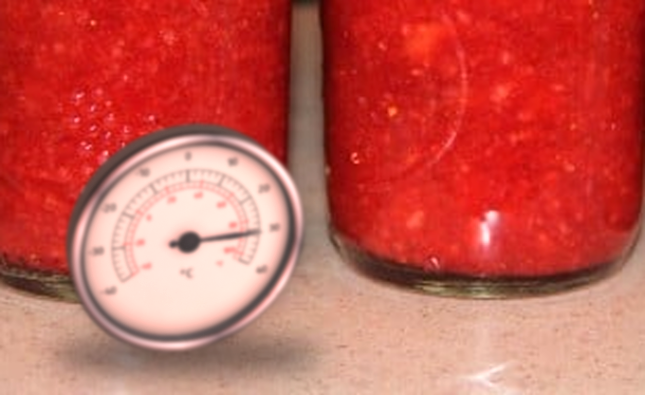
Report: 30 °C
